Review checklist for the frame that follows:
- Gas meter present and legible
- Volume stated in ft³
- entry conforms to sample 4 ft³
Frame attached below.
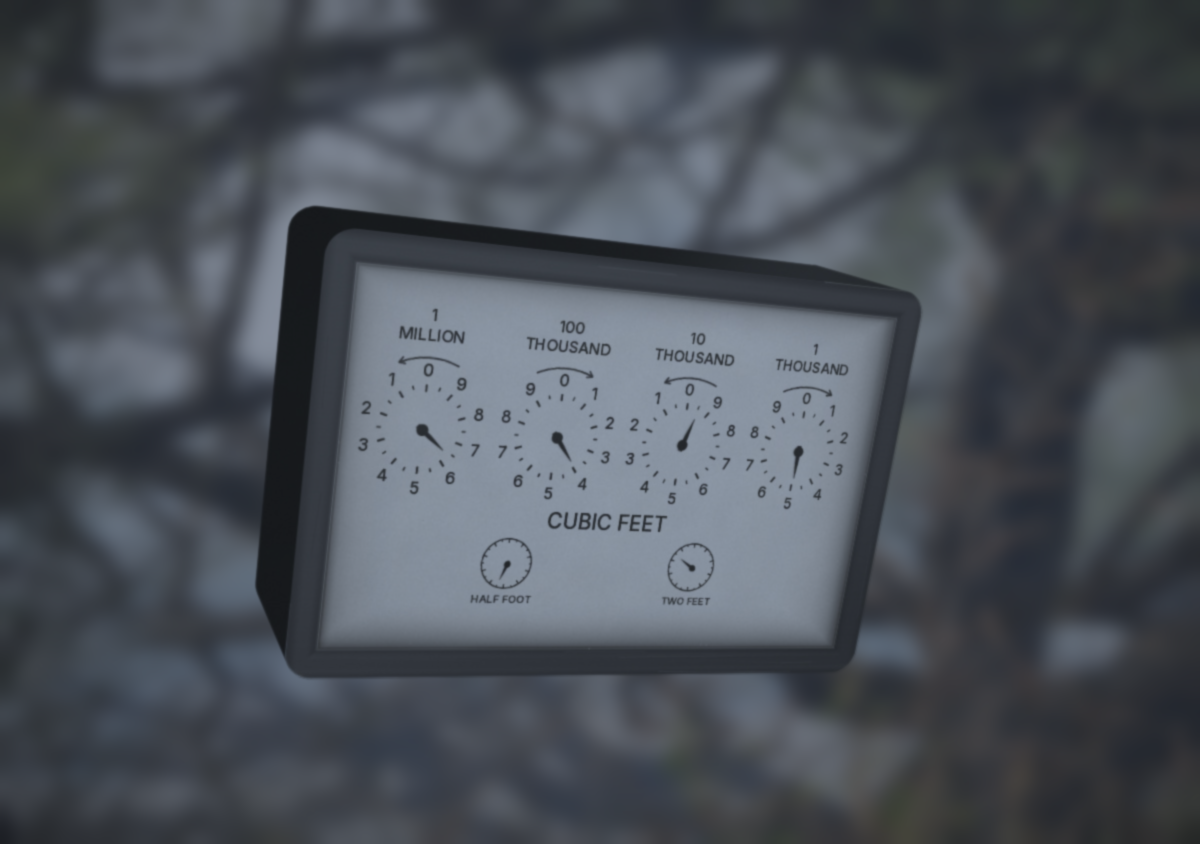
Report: 639500 ft³
